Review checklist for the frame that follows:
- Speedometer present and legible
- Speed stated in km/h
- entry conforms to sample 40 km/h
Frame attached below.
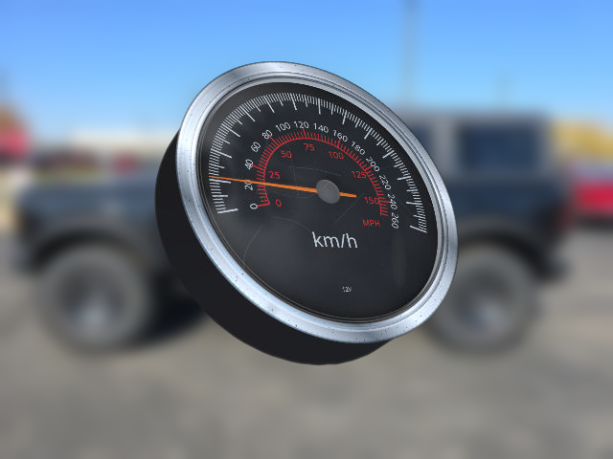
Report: 20 km/h
